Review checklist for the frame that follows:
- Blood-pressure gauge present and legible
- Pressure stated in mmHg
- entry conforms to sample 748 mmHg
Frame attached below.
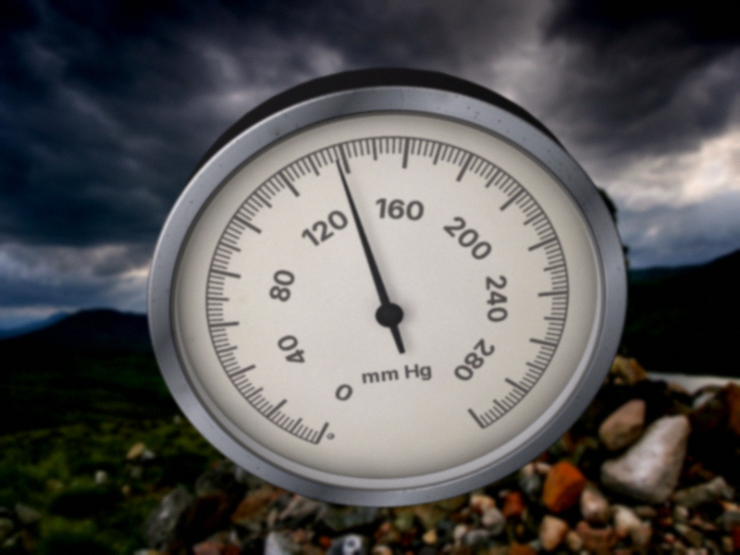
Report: 138 mmHg
